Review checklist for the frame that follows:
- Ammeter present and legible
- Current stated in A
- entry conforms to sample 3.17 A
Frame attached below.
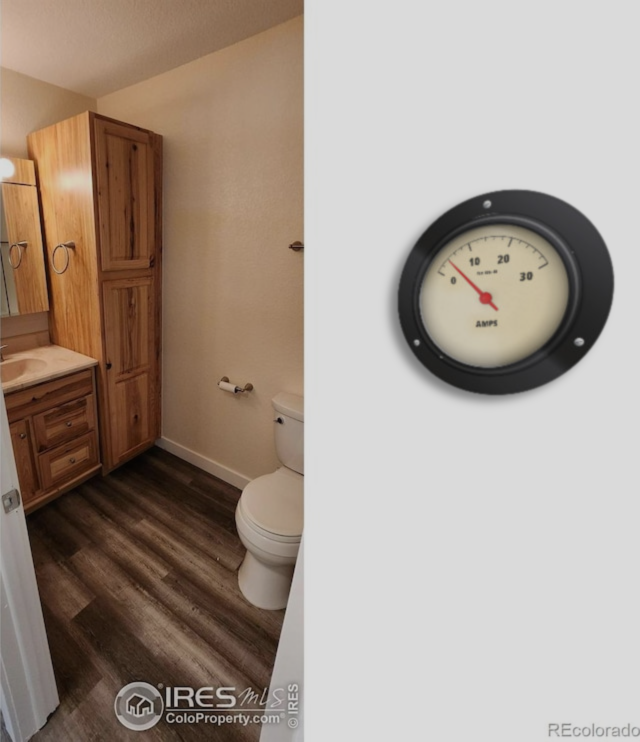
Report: 4 A
